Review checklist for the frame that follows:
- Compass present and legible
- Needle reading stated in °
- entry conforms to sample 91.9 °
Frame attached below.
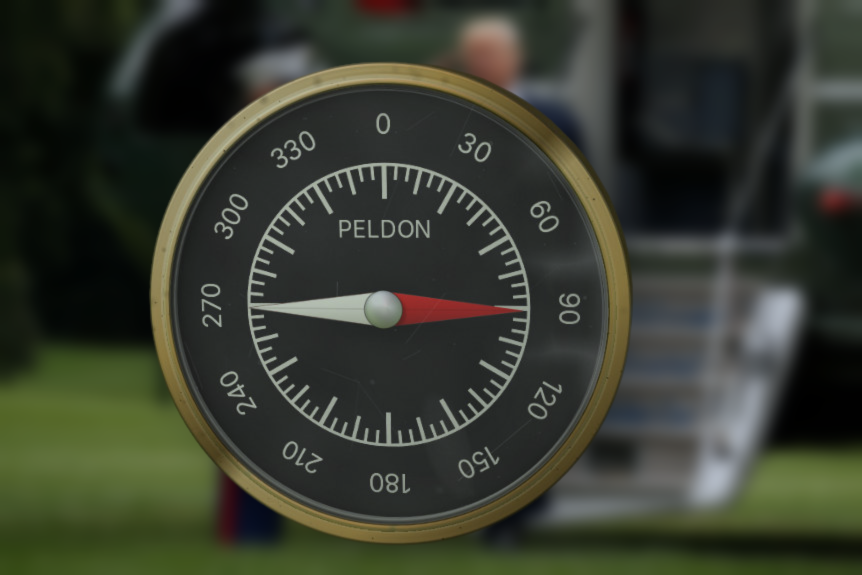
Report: 90 °
